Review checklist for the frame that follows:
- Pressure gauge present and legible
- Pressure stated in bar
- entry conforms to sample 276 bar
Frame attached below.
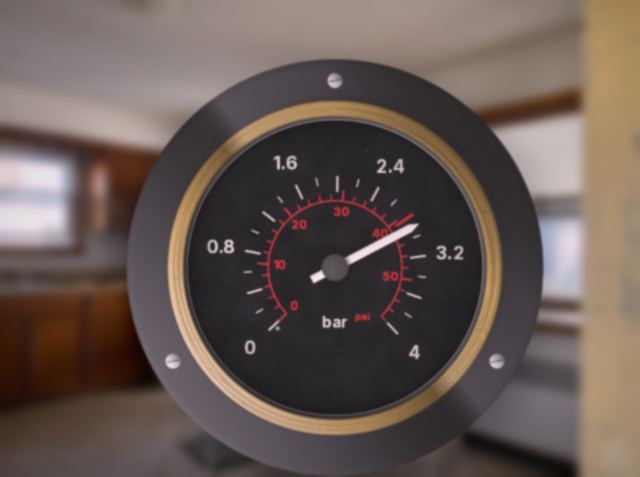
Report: 2.9 bar
